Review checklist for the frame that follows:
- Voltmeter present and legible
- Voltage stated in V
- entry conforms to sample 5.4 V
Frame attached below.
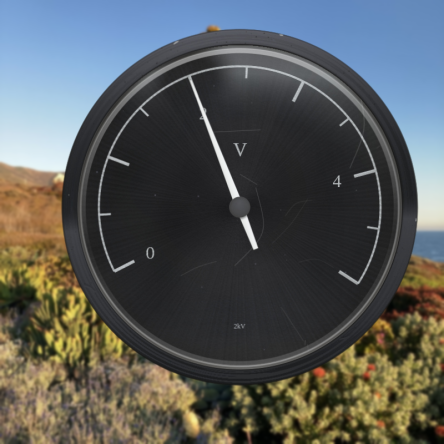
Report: 2 V
